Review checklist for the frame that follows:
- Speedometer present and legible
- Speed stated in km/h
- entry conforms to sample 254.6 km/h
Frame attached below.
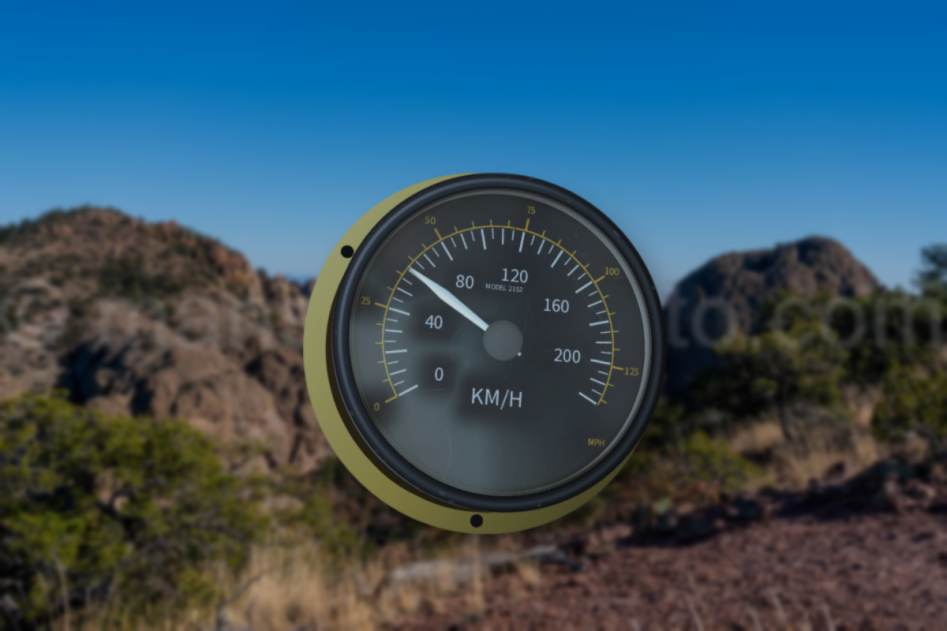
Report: 60 km/h
